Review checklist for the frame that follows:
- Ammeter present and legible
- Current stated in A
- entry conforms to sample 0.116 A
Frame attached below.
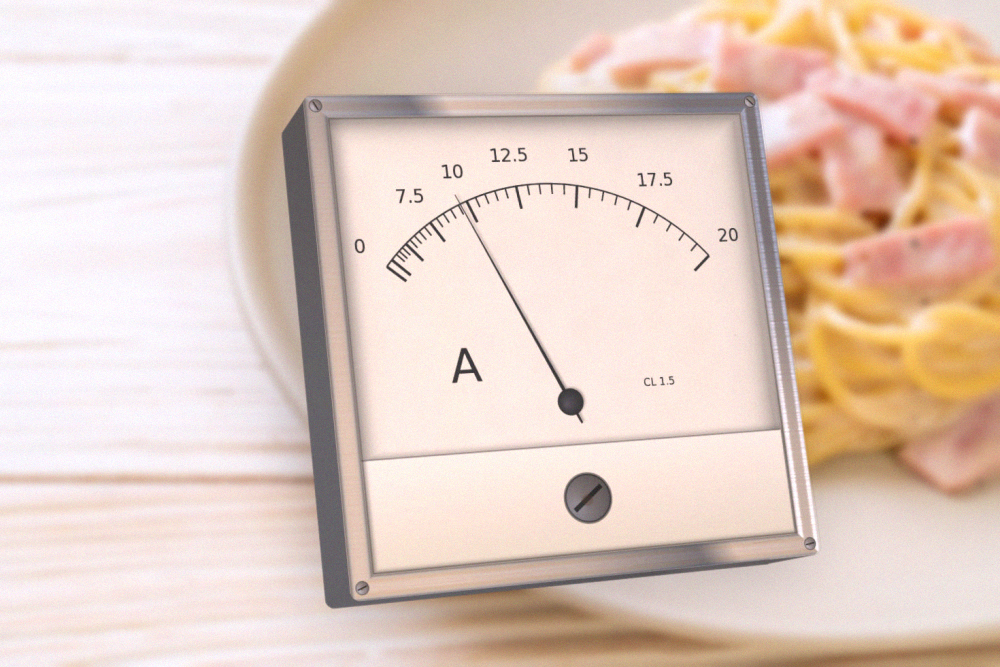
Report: 9.5 A
